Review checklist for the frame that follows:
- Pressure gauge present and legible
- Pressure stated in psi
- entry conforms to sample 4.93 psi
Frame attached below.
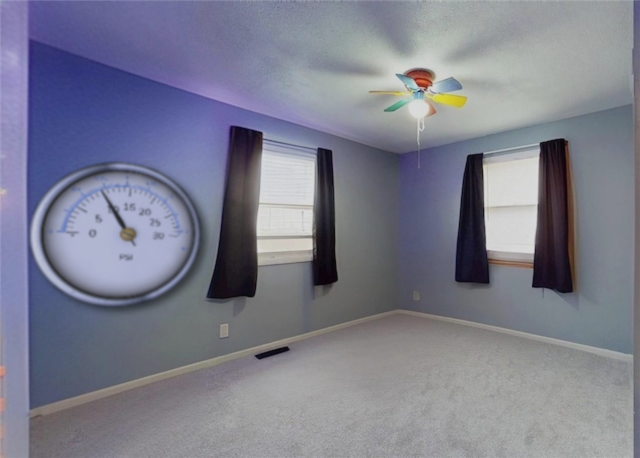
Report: 10 psi
